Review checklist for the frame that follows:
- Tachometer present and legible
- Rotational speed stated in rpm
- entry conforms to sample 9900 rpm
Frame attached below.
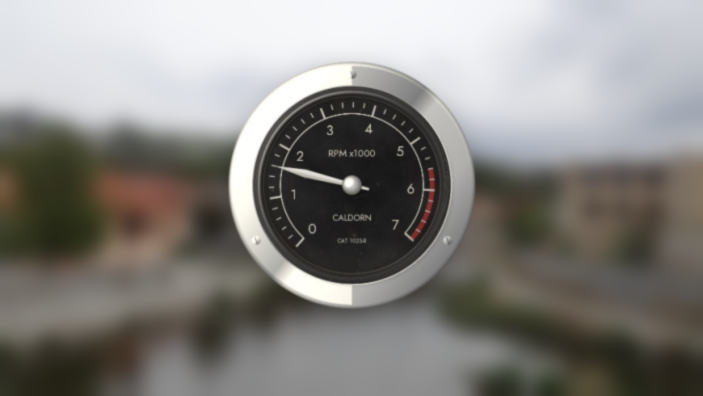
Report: 1600 rpm
